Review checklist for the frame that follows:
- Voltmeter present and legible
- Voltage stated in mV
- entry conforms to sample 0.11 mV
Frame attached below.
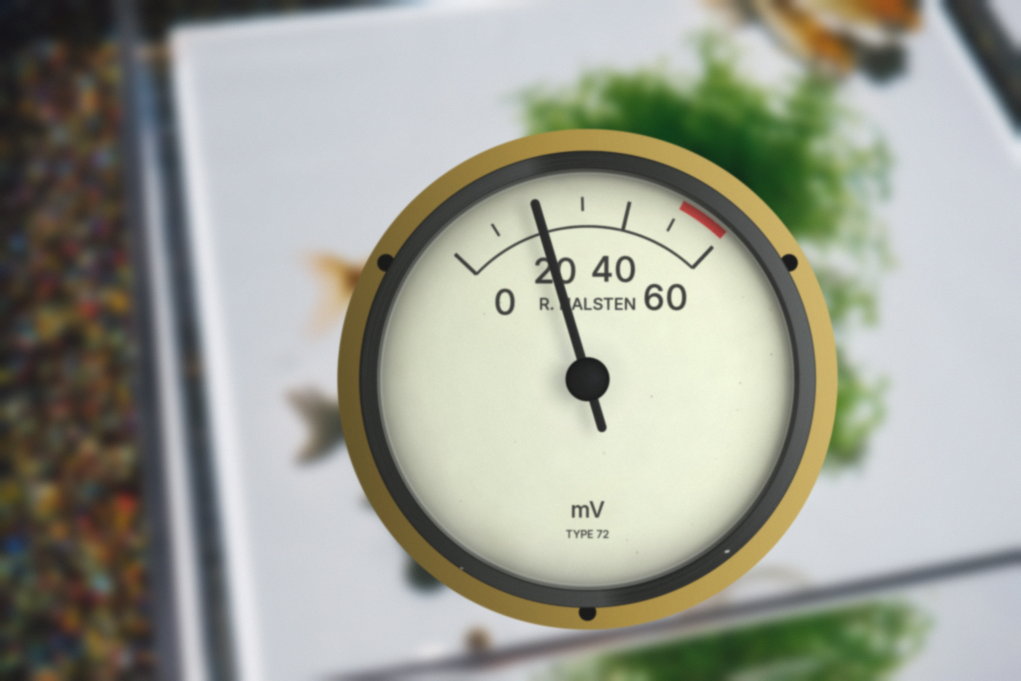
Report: 20 mV
